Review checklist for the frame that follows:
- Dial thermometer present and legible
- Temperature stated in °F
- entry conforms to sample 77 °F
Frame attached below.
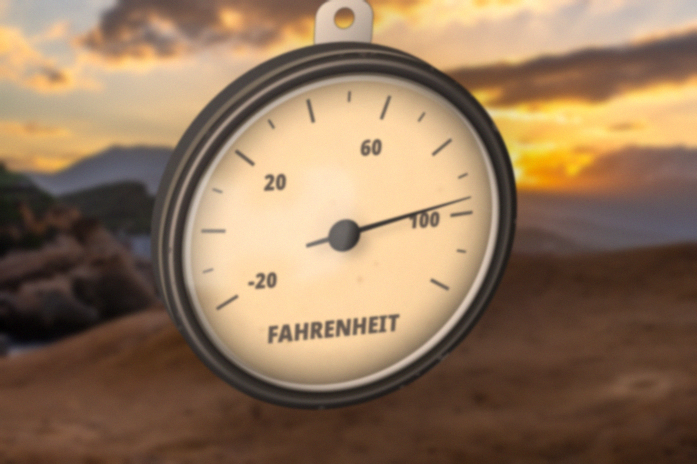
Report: 95 °F
